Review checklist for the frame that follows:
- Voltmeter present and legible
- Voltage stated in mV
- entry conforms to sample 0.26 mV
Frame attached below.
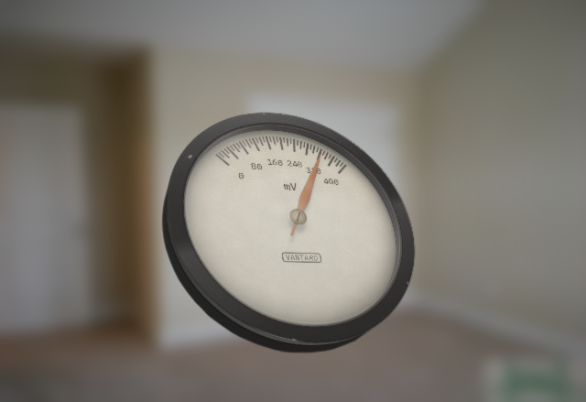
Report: 320 mV
